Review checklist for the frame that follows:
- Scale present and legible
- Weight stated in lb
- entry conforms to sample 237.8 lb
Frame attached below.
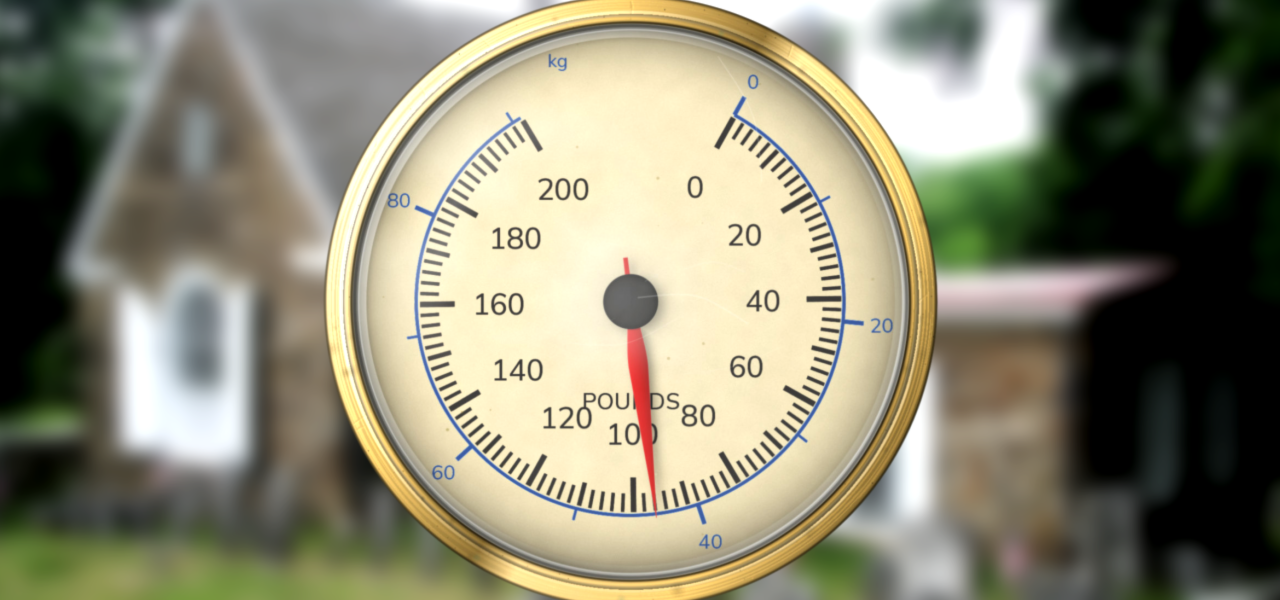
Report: 96 lb
